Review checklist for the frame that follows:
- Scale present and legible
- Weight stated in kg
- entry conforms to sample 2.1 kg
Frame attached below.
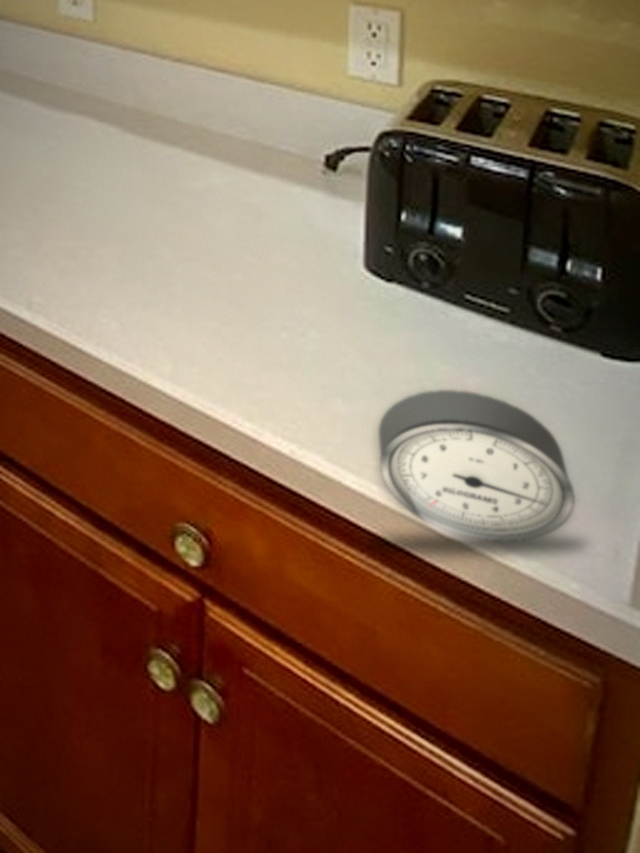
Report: 2.5 kg
